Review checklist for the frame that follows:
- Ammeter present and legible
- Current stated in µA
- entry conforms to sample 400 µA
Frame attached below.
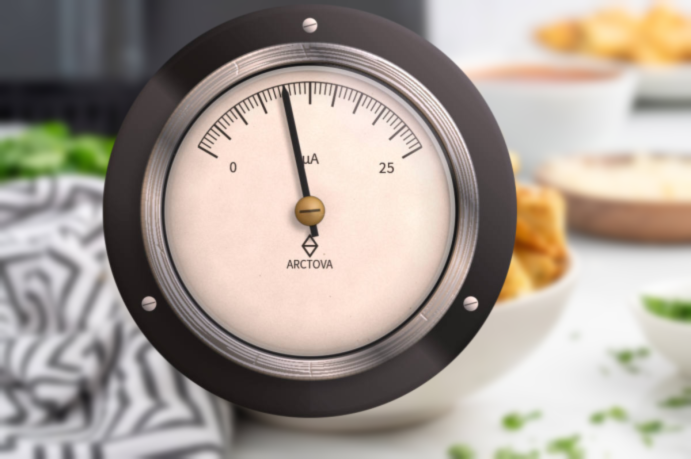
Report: 10 µA
